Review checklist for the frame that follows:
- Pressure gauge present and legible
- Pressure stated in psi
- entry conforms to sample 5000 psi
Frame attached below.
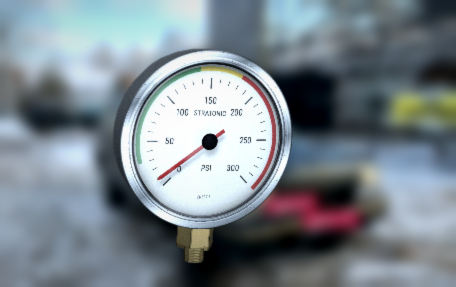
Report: 10 psi
